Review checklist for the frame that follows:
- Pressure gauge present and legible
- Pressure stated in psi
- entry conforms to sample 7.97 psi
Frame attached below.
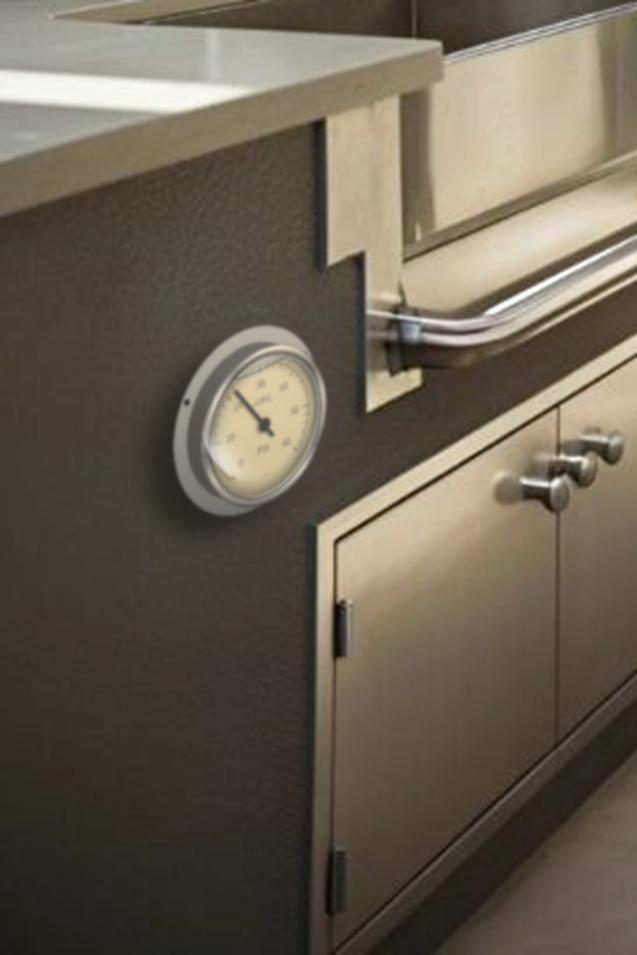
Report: 22 psi
